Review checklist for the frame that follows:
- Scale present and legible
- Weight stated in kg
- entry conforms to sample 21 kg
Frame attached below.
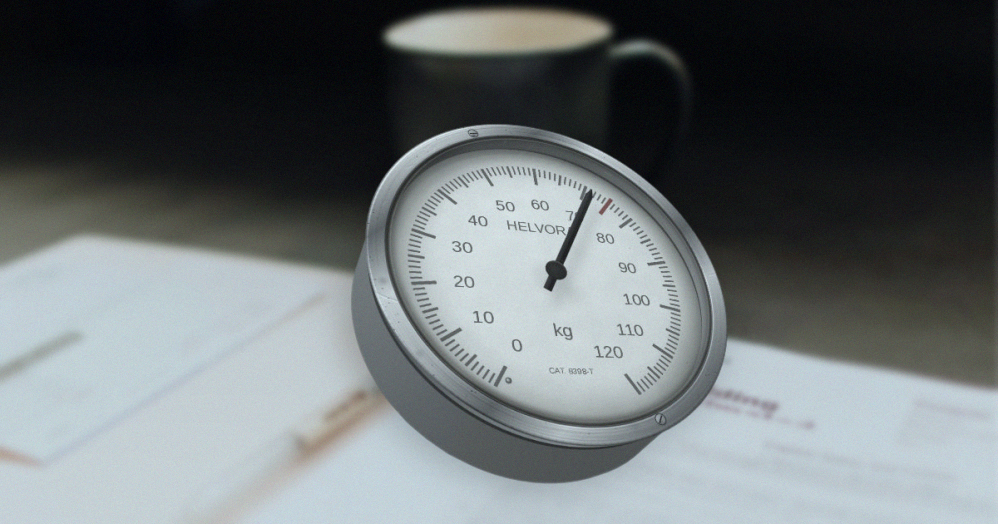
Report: 71 kg
